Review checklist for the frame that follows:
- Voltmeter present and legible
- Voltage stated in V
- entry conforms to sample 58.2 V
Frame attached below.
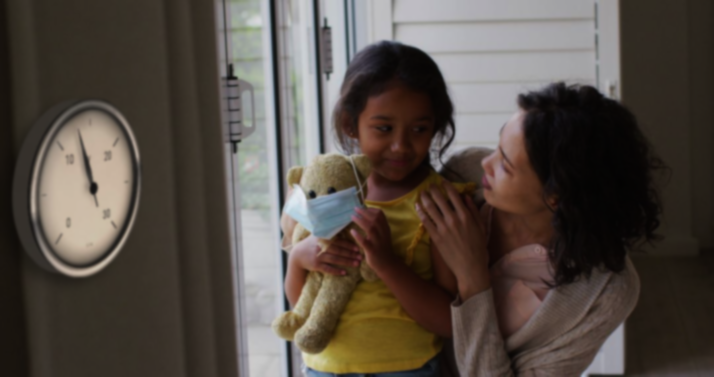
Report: 12.5 V
